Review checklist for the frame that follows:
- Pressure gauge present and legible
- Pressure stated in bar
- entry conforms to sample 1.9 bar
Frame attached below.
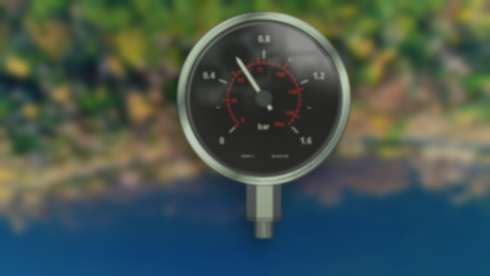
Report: 0.6 bar
